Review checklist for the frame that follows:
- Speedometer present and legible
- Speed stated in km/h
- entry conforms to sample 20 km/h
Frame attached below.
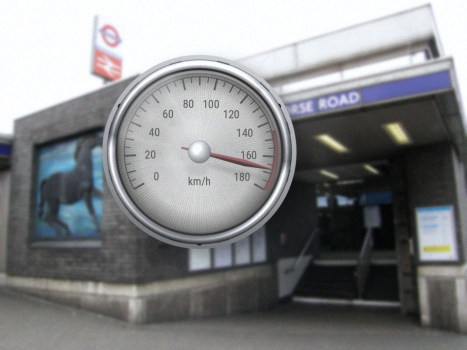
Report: 167.5 km/h
